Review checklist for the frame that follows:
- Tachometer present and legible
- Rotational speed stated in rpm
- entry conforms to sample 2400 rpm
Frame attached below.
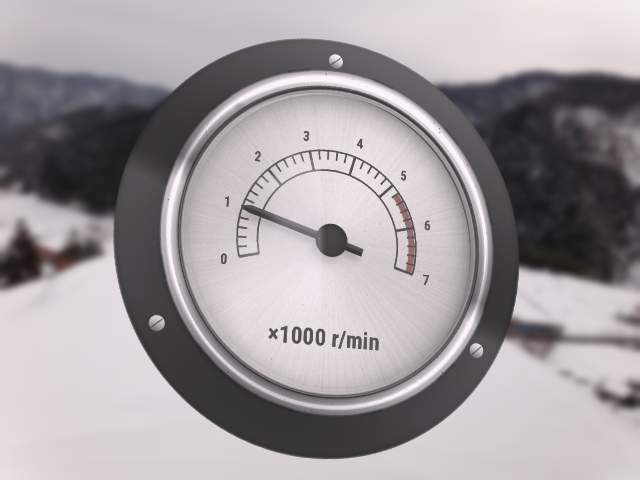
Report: 1000 rpm
